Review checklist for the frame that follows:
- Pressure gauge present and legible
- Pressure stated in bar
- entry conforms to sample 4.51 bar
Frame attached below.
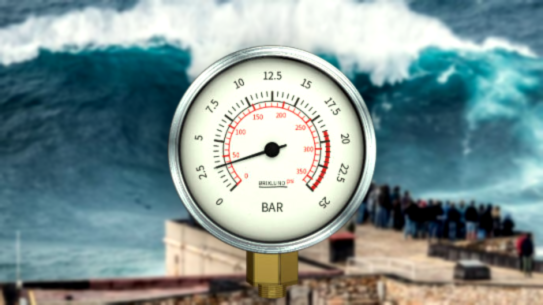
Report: 2.5 bar
